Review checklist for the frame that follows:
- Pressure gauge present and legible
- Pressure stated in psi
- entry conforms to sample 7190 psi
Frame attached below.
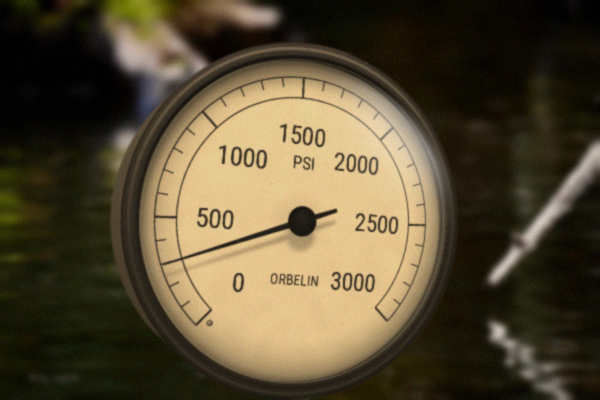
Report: 300 psi
